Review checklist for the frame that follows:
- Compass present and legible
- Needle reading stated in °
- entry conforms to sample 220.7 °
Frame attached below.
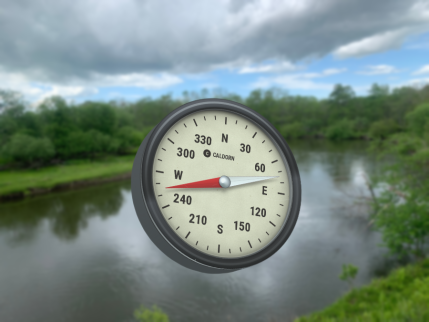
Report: 255 °
